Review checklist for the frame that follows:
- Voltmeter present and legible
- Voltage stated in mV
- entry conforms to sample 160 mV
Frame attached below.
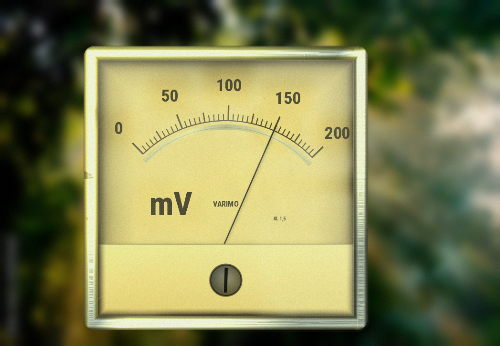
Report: 150 mV
